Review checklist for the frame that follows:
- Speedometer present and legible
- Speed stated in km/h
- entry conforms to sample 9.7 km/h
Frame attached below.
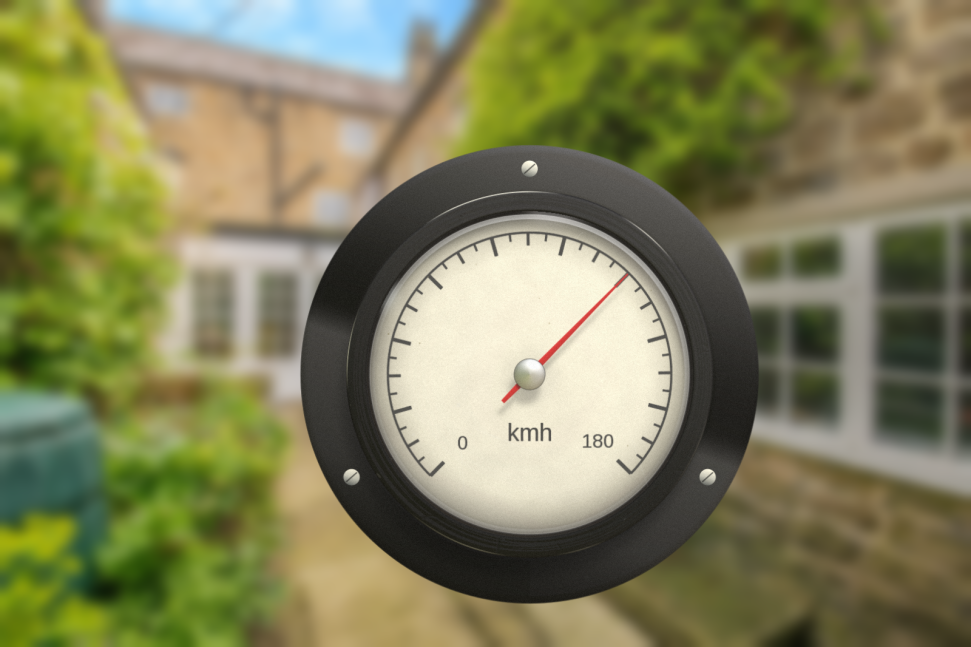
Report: 120 km/h
